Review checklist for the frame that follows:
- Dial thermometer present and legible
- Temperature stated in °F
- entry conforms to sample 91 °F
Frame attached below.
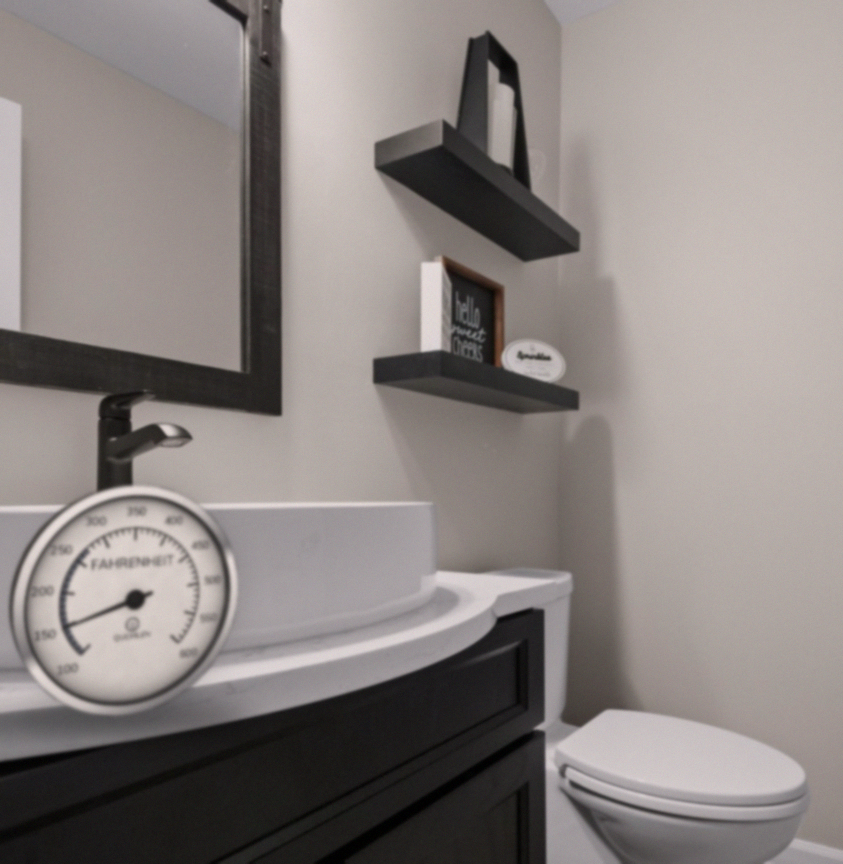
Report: 150 °F
